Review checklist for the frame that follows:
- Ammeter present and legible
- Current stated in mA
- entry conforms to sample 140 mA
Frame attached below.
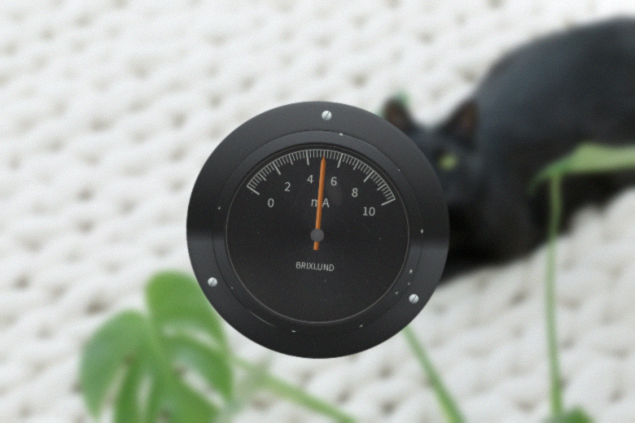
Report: 5 mA
